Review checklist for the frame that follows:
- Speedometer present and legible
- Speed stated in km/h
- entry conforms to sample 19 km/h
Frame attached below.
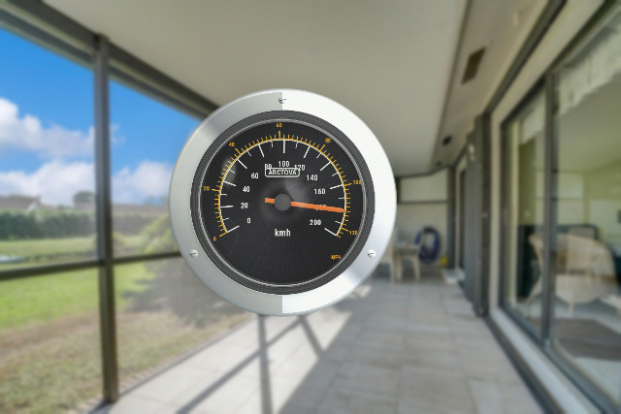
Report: 180 km/h
